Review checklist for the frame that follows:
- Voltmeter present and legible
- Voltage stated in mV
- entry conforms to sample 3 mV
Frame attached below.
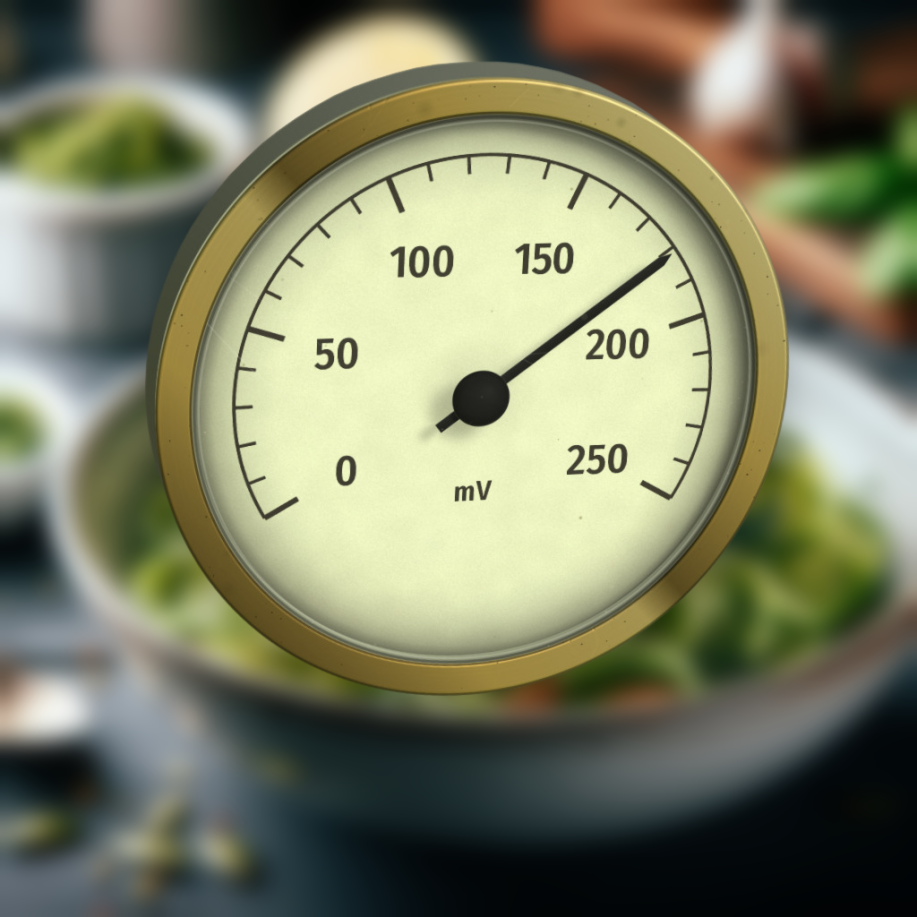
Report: 180 mV
